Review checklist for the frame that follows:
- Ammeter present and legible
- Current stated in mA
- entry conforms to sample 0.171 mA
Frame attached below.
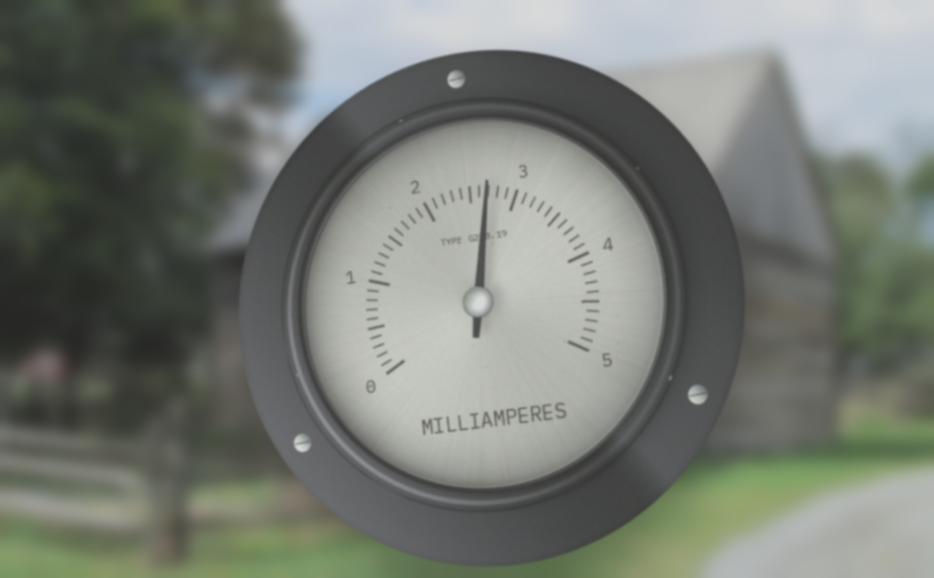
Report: 2.7 mA
